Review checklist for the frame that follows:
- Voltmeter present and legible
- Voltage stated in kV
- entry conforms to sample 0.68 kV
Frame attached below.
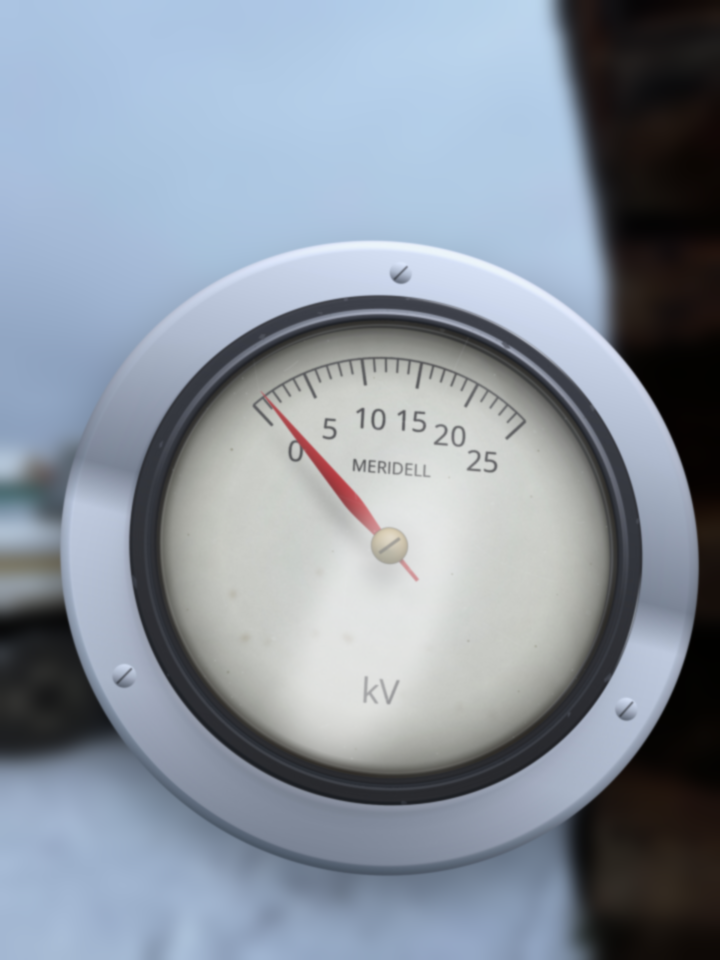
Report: 1 kV
